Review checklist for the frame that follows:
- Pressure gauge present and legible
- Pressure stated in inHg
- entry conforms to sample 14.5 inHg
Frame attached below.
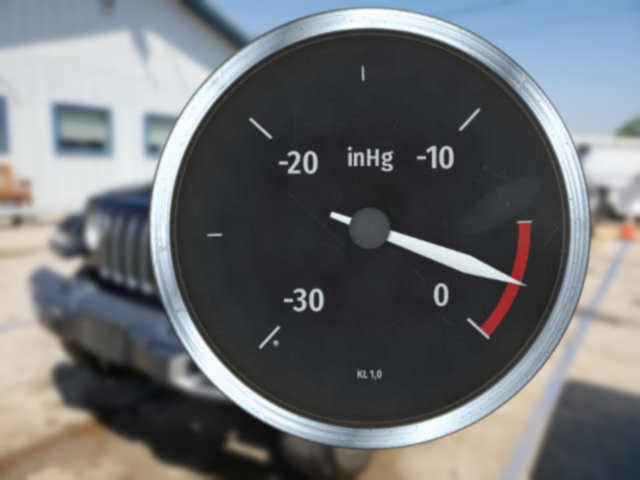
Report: -2.5 inHg
